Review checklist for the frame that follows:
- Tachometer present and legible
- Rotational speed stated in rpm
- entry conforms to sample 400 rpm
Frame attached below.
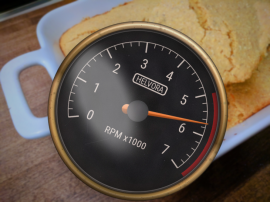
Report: 5700 rpm
